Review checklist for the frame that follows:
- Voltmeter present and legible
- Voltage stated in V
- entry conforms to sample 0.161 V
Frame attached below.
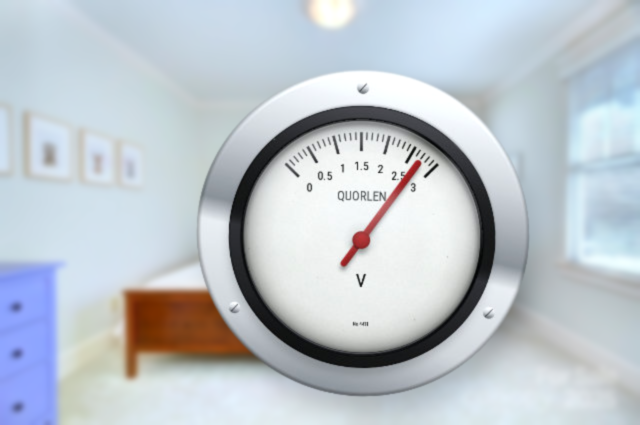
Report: 2.7 V
